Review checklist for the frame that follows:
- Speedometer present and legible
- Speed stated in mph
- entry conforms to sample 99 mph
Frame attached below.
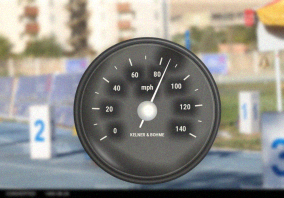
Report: 85 mph
